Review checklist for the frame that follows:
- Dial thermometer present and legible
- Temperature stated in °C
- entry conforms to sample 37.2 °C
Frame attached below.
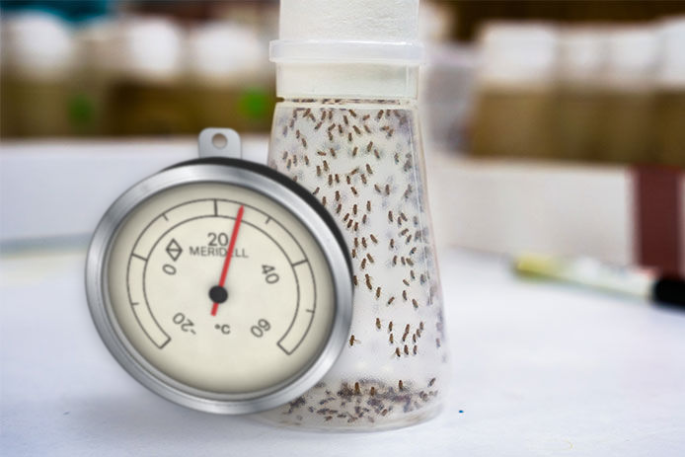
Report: 25 °C
